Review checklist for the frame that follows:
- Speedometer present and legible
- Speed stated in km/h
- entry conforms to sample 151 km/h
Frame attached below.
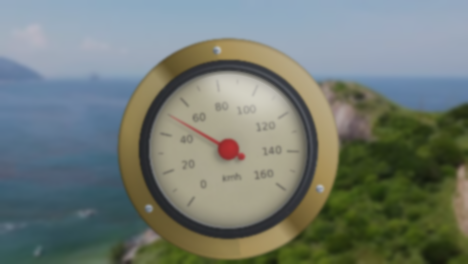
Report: 50 km/h
